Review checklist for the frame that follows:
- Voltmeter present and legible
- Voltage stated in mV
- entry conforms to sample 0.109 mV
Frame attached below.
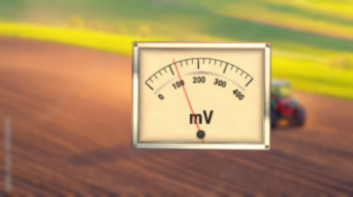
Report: 120 mV
